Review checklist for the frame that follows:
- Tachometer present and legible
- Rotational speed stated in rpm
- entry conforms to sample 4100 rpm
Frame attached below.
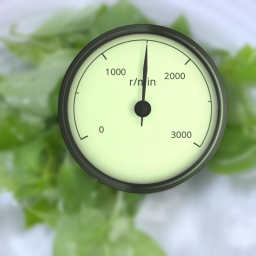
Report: 1500 rpm
